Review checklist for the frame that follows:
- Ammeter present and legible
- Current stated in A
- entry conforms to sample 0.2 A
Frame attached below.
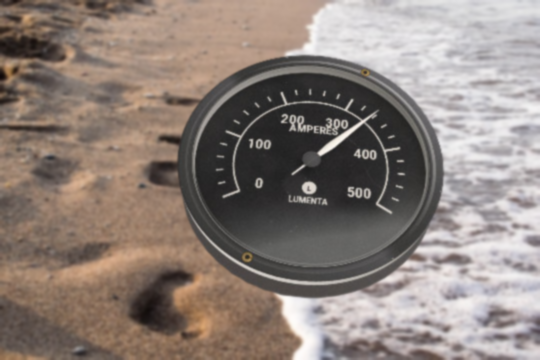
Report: 340 A
